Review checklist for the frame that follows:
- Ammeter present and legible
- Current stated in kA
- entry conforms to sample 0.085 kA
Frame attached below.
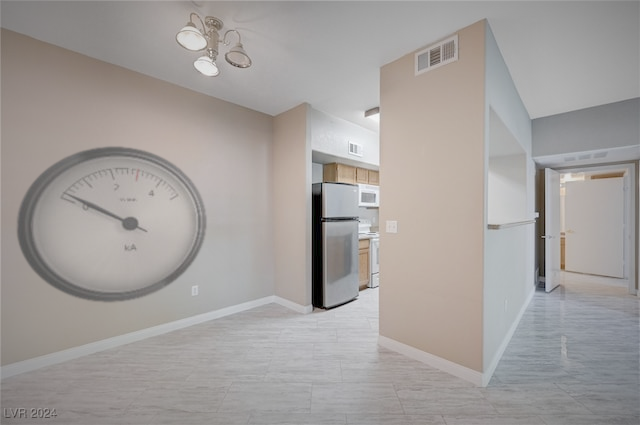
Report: 0.2 kA
